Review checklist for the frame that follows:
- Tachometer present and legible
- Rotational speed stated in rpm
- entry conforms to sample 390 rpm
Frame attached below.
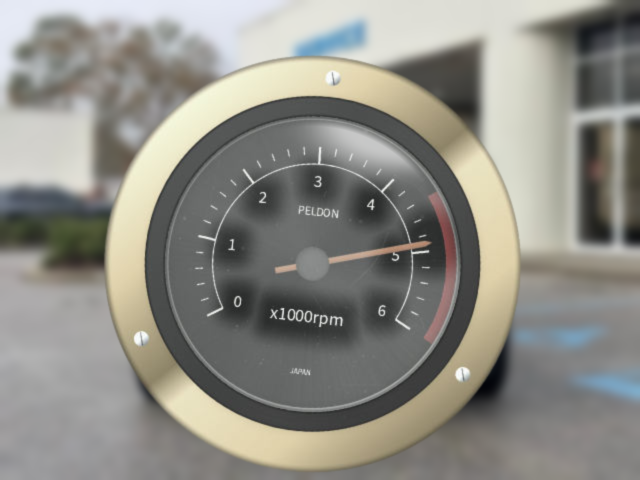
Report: 4900 rpm
